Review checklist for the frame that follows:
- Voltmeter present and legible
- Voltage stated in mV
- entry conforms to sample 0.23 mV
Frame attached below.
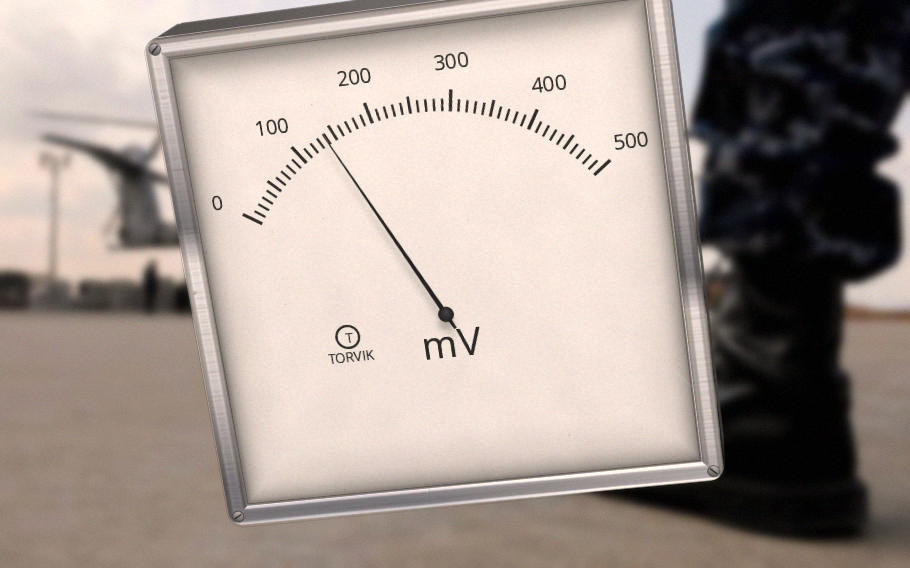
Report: 140 mV
